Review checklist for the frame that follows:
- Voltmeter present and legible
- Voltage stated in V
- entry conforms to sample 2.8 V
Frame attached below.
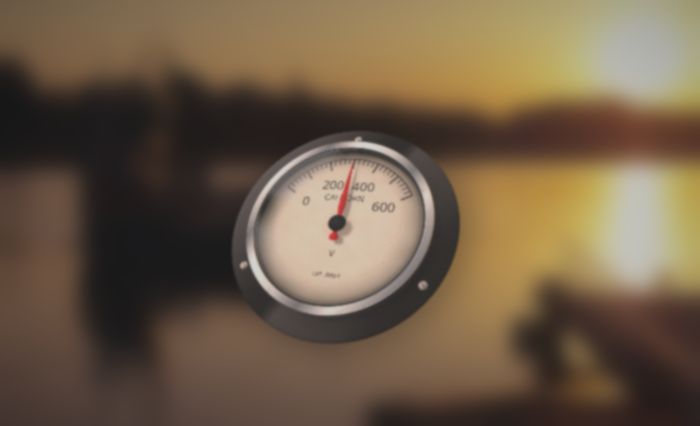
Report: 300 V
